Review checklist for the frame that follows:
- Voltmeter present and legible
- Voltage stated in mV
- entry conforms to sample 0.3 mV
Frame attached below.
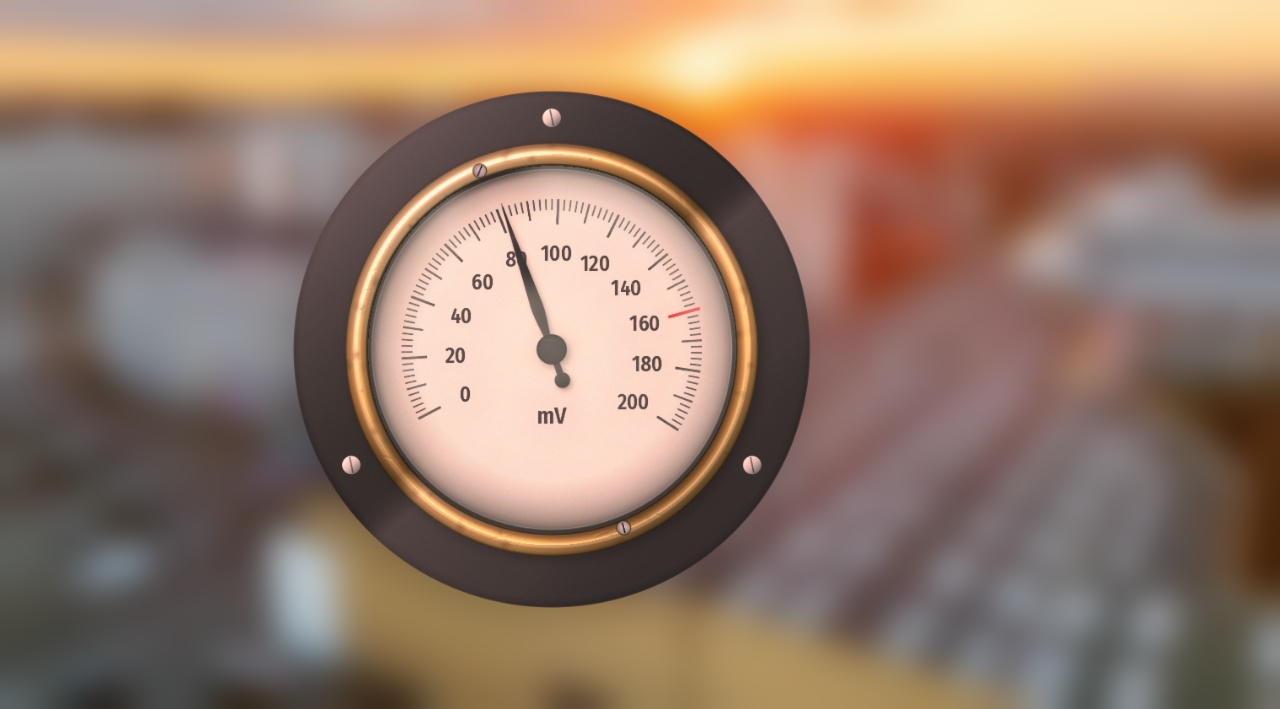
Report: 82 mV
